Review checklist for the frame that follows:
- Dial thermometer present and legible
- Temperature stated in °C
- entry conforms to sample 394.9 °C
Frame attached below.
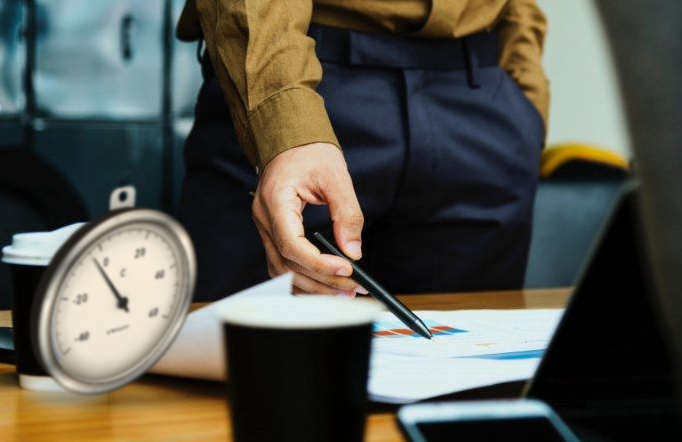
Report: -4 °C
